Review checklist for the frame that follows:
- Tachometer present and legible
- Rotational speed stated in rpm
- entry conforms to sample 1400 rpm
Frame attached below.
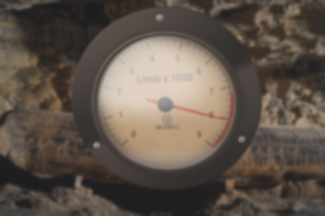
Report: 8000 rpm
